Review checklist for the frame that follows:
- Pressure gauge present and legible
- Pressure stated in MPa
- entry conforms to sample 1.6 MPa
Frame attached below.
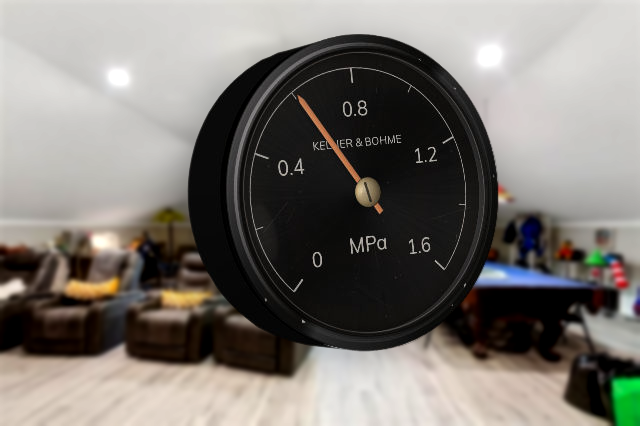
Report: 0.6 MPa
